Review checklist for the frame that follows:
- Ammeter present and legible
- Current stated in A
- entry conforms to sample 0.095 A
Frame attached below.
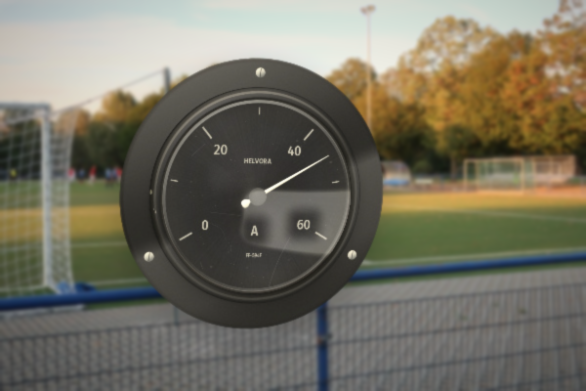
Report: 45 A
